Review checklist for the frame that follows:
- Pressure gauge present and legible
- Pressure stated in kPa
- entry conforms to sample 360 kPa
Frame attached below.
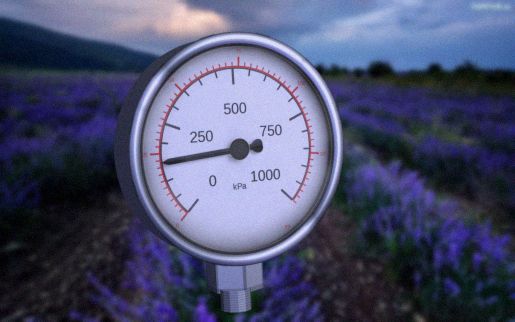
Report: 150 kPa
